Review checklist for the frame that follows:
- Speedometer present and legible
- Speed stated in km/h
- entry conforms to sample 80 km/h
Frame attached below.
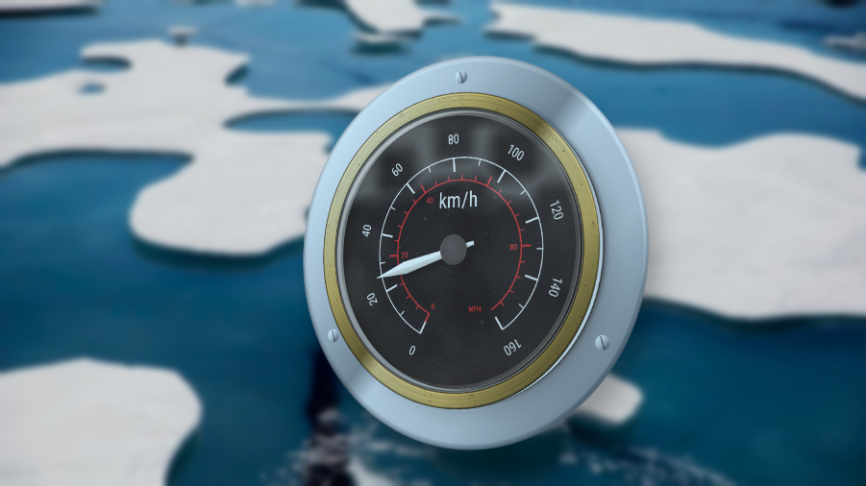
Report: 25 km/h
